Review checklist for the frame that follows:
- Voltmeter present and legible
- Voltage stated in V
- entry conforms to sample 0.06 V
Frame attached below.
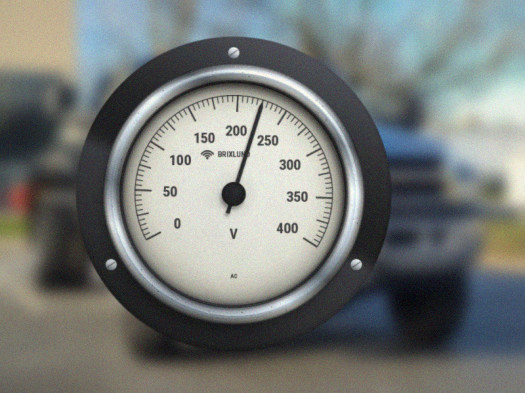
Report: 225 V
